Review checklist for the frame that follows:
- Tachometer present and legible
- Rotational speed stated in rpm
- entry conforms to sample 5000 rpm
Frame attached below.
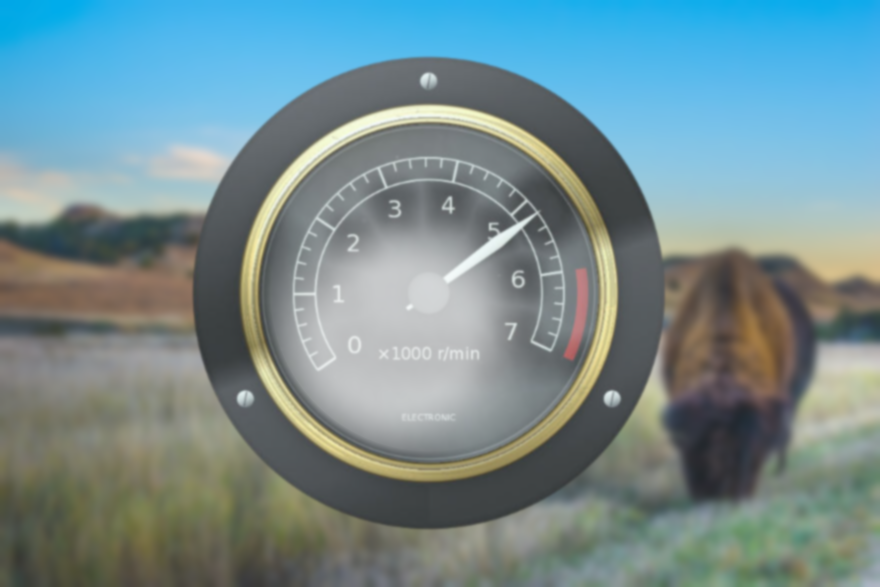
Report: 5200 rpm
